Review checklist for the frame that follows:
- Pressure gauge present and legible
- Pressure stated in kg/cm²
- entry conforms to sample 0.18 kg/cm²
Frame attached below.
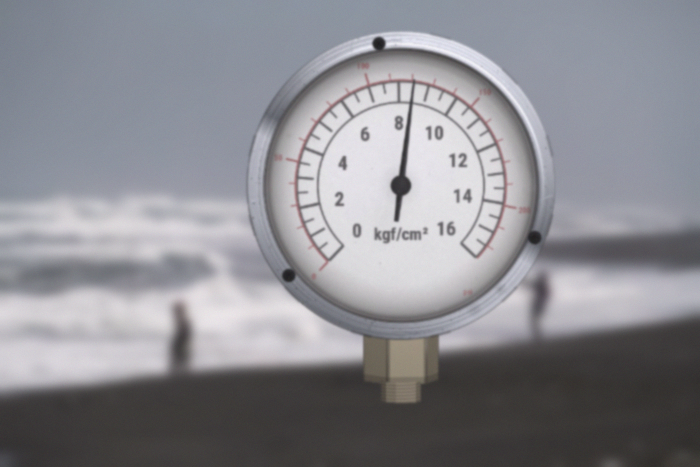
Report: 8.5 kg/cm²
